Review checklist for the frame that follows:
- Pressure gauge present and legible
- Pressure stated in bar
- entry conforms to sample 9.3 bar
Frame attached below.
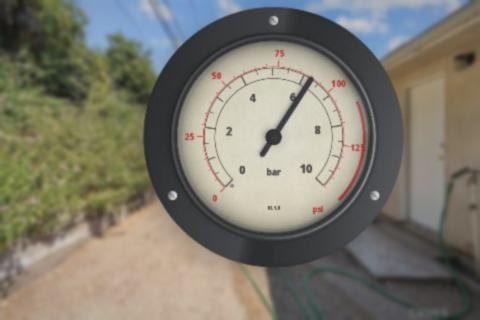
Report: 6.25 bar
